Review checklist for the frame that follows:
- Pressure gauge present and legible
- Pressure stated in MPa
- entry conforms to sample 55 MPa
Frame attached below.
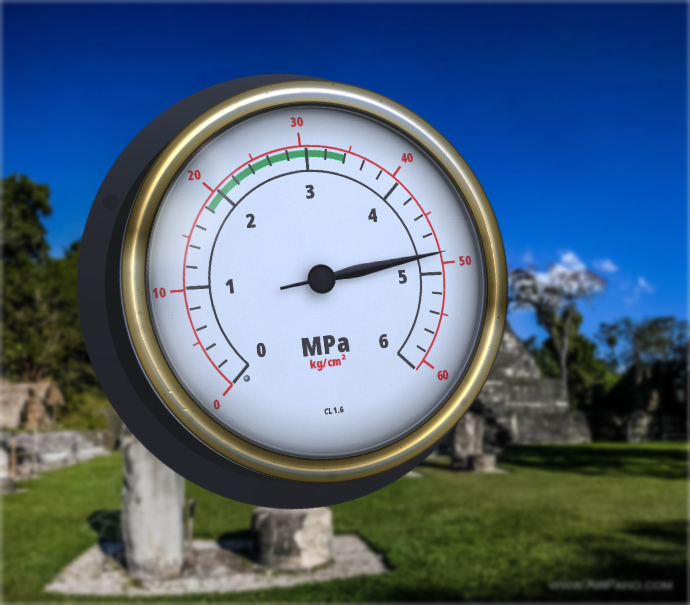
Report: 4.8 MPa
